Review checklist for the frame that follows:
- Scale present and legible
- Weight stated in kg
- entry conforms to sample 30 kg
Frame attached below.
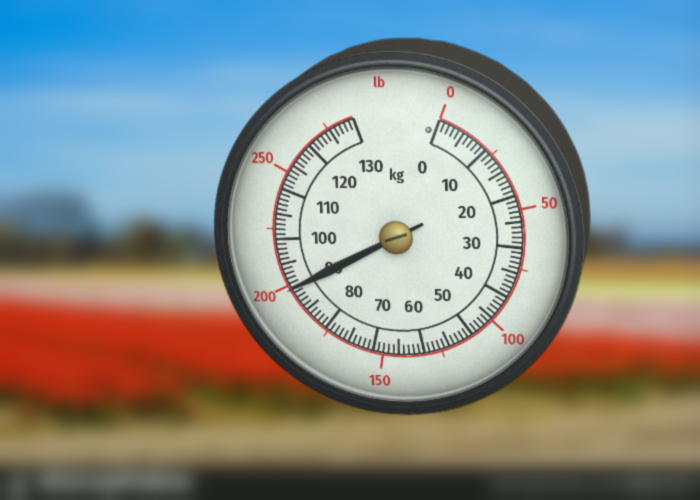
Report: 90 kg
